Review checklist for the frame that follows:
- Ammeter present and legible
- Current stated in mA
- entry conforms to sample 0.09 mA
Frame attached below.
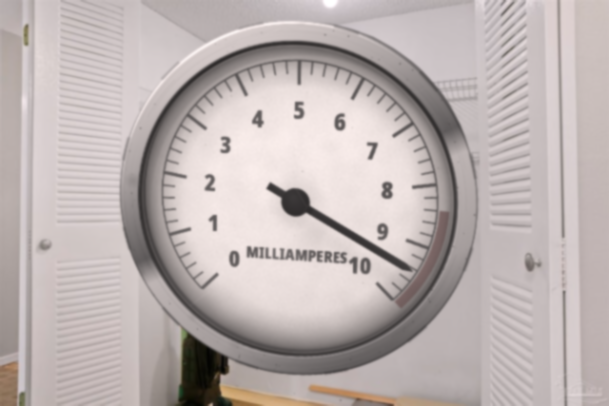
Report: 9.4 mA
